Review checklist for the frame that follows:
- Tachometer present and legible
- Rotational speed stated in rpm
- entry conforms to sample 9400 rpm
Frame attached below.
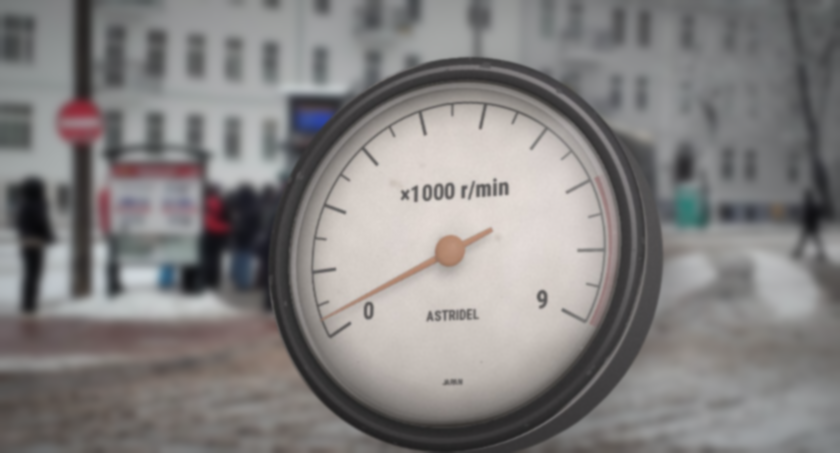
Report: 250 rpm
